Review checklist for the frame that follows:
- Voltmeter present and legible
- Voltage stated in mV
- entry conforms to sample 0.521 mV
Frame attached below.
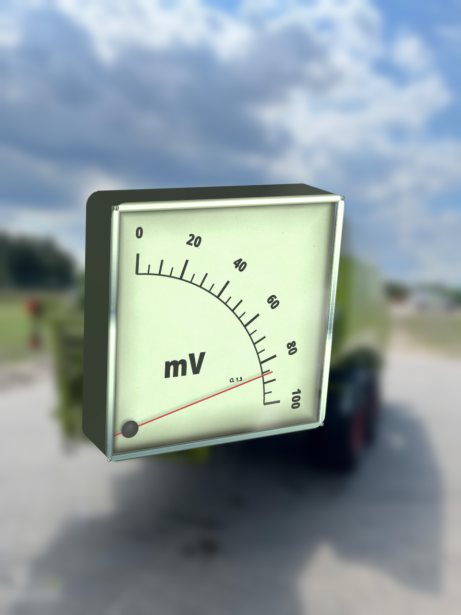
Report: 85 mV
